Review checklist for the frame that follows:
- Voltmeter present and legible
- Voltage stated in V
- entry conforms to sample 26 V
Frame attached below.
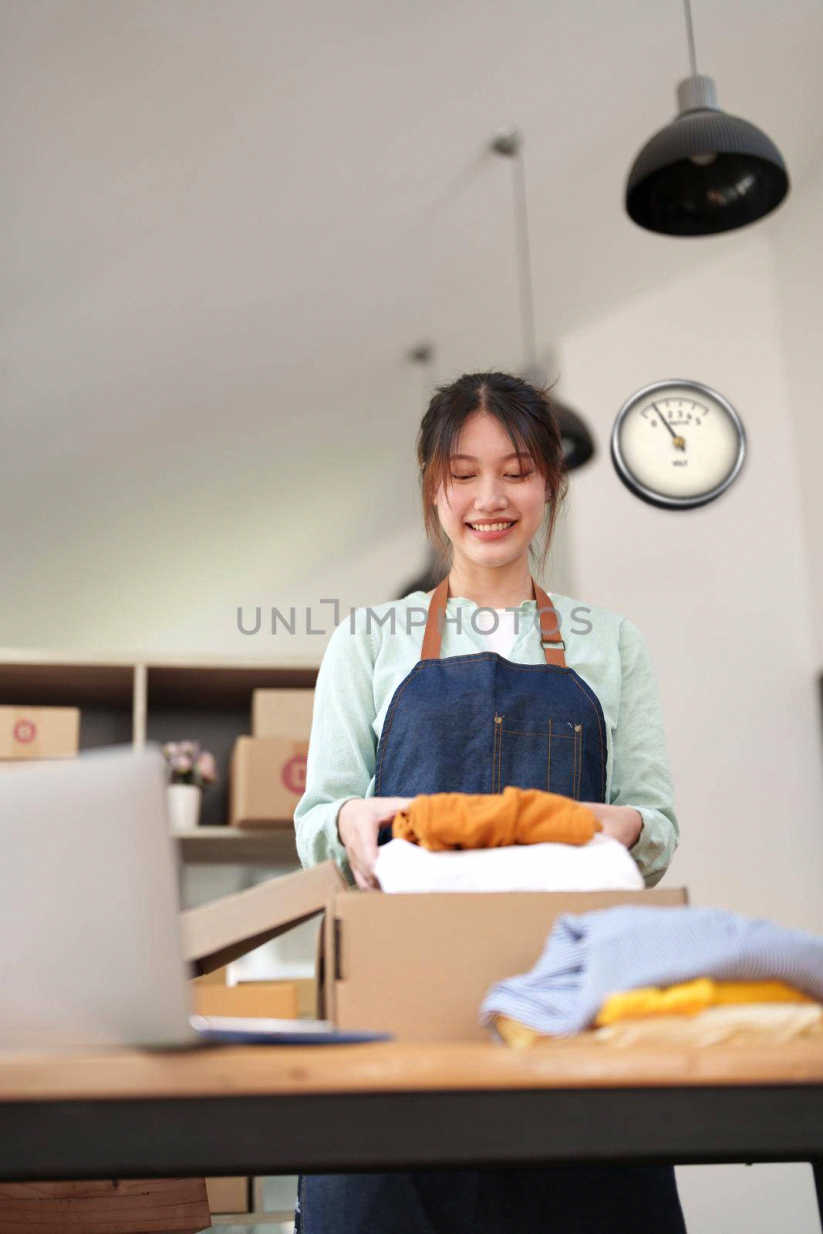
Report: 1 V
